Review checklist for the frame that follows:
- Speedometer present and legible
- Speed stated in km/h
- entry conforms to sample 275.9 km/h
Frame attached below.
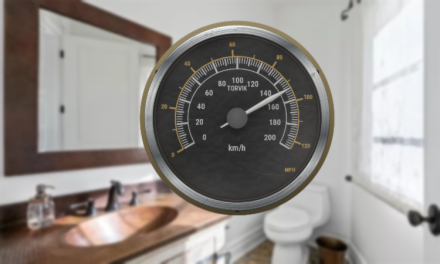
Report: 150 km/h
